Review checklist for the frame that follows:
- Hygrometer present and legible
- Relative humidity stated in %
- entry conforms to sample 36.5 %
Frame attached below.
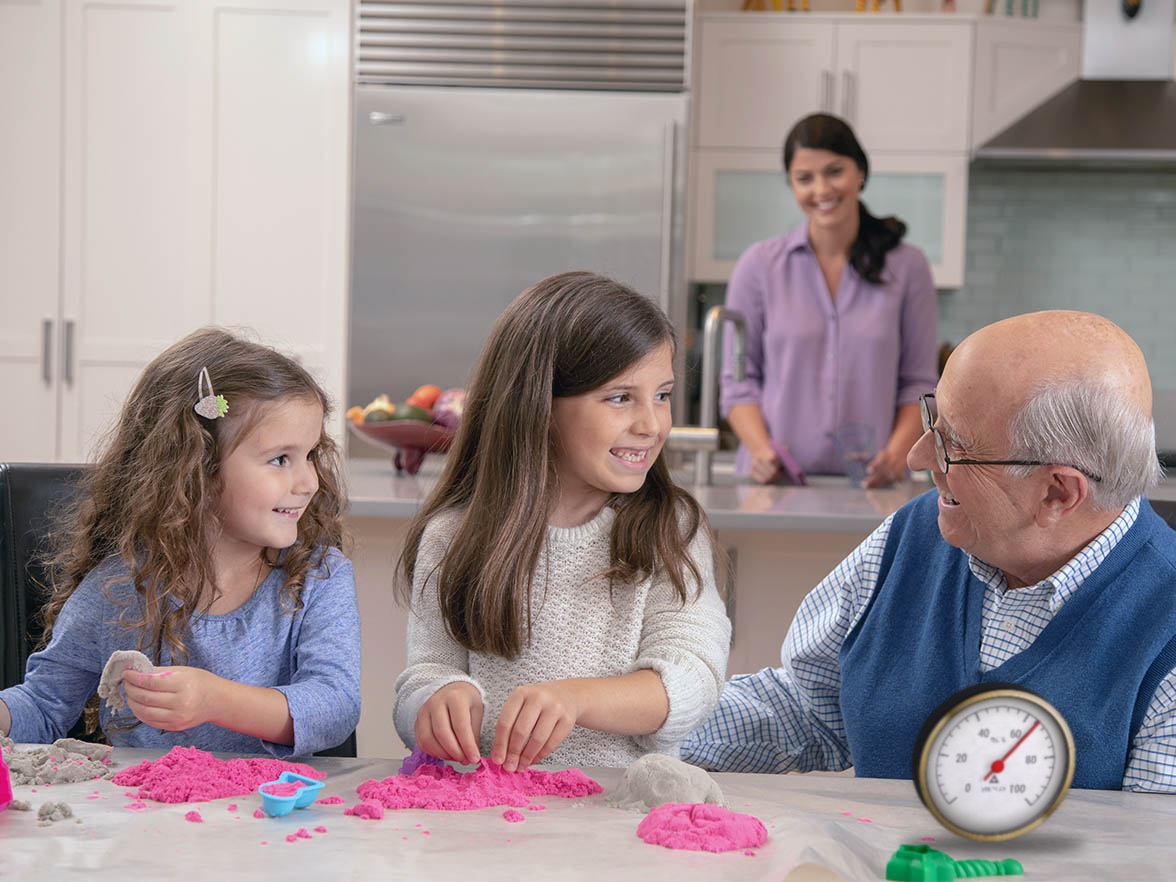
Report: 64 %
